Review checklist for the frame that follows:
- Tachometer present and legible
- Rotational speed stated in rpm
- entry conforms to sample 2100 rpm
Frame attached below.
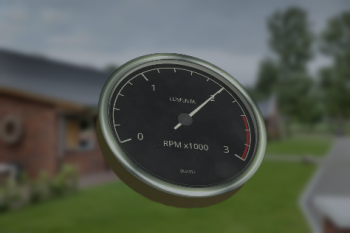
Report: 2000 rpm
